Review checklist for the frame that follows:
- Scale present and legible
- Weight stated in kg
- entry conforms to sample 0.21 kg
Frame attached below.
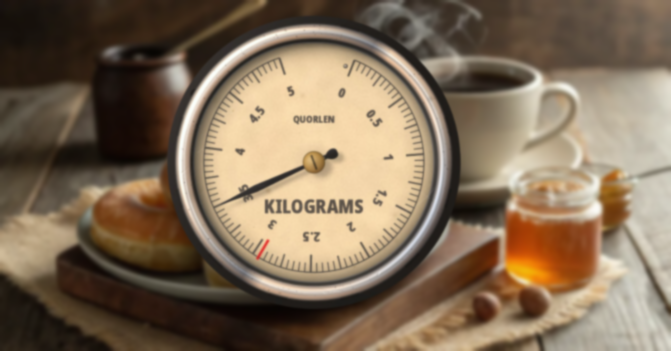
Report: 3.5 kg
